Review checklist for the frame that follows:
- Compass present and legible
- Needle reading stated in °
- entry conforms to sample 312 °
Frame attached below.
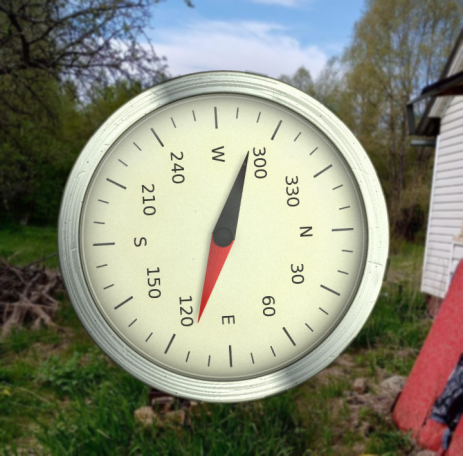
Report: 110 °
